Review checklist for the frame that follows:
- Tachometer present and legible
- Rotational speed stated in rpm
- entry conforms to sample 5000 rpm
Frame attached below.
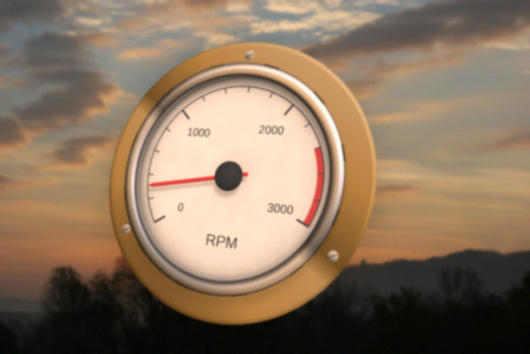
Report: 300 rpm
